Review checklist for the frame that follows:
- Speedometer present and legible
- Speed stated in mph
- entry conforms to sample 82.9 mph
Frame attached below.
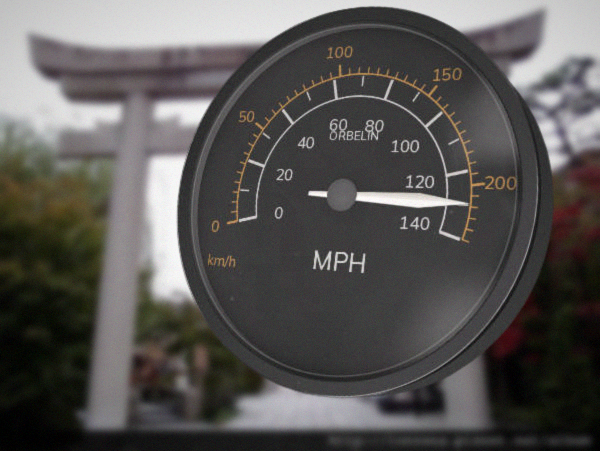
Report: 130 mph
